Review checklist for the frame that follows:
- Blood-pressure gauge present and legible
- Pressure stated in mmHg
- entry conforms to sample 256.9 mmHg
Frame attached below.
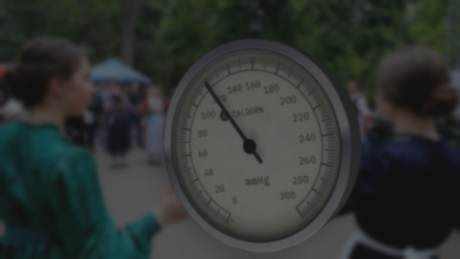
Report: 120 mmHg
